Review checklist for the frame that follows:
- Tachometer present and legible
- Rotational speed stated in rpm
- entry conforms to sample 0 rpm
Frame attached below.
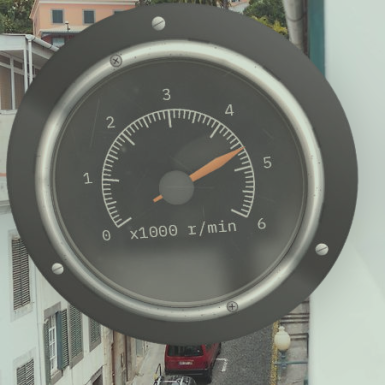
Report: 4600 rpm
